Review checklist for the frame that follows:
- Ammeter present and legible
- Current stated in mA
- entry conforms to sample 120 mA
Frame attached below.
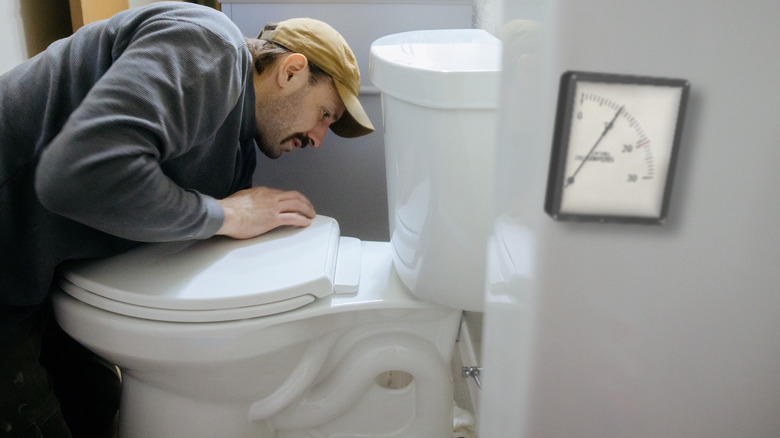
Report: 10 mA
